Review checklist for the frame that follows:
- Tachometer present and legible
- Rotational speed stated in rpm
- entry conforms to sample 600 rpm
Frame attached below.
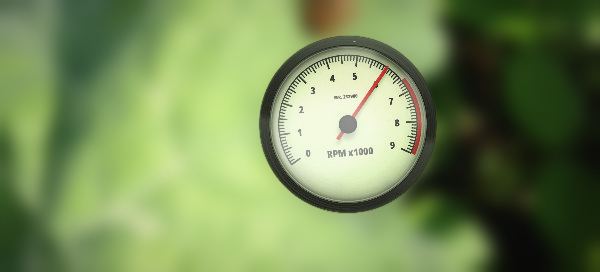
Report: 6000 rpm
